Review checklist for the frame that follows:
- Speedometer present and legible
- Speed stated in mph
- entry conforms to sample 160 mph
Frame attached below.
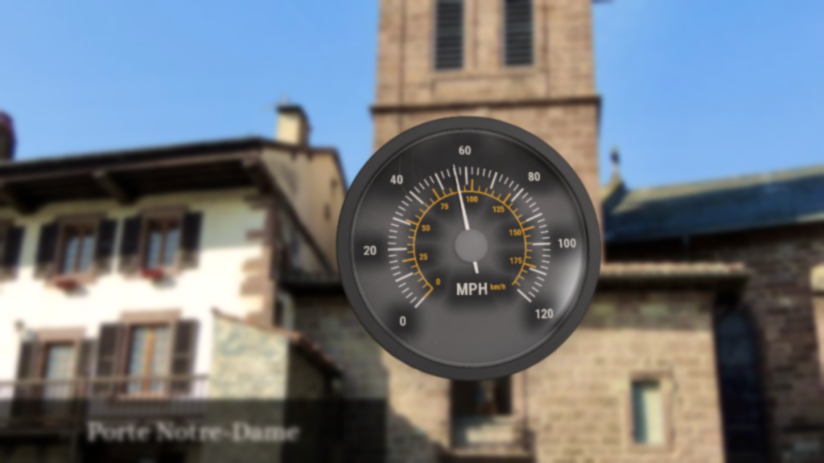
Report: 56 mph
